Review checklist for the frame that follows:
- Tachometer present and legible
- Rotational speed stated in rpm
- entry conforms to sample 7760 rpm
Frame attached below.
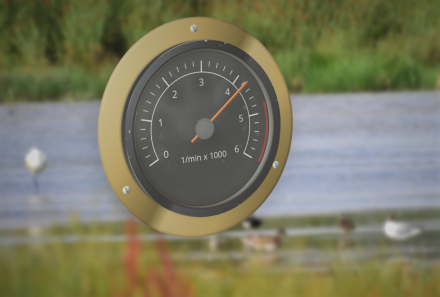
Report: 4200 rpm
